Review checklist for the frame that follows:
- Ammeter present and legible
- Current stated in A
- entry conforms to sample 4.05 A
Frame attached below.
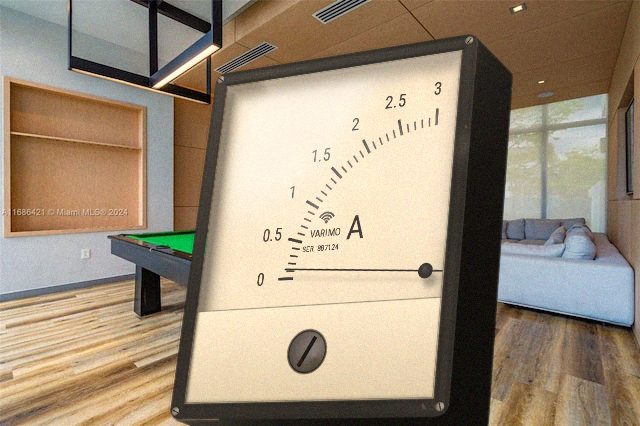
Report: 0.1 A
